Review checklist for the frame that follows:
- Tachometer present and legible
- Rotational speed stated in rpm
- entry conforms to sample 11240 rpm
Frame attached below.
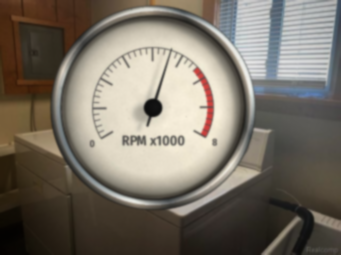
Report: 4600 rpm
